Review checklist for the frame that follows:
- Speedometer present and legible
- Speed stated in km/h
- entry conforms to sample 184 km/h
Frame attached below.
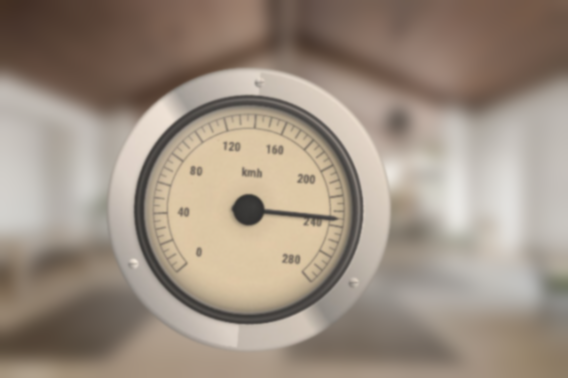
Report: 235 km/h
